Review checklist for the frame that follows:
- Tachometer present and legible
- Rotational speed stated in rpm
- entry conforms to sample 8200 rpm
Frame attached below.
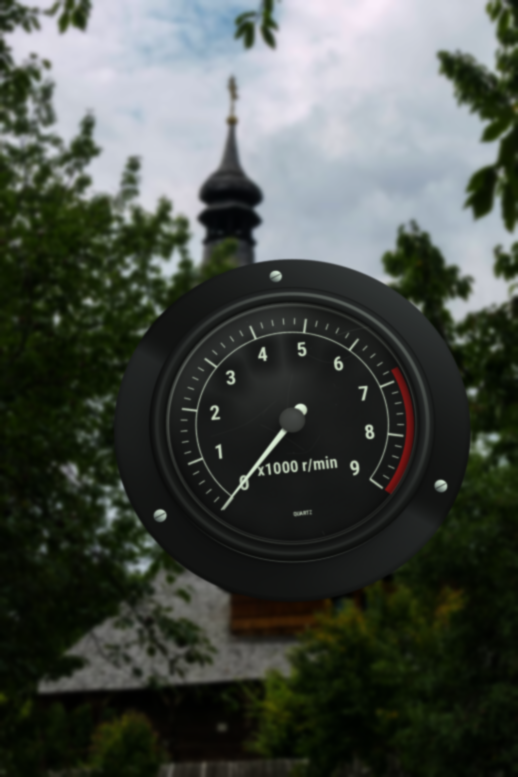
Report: 0 rpm
